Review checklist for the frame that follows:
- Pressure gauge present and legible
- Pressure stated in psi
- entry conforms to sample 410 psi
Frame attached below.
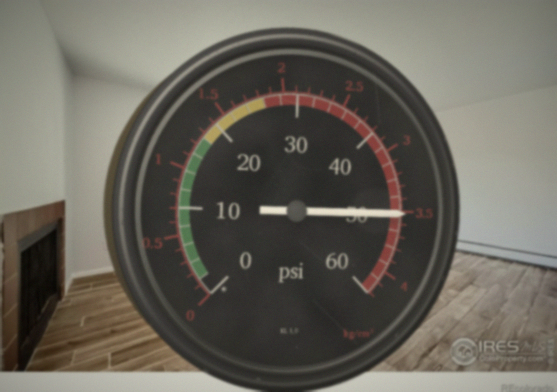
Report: 50 psi
